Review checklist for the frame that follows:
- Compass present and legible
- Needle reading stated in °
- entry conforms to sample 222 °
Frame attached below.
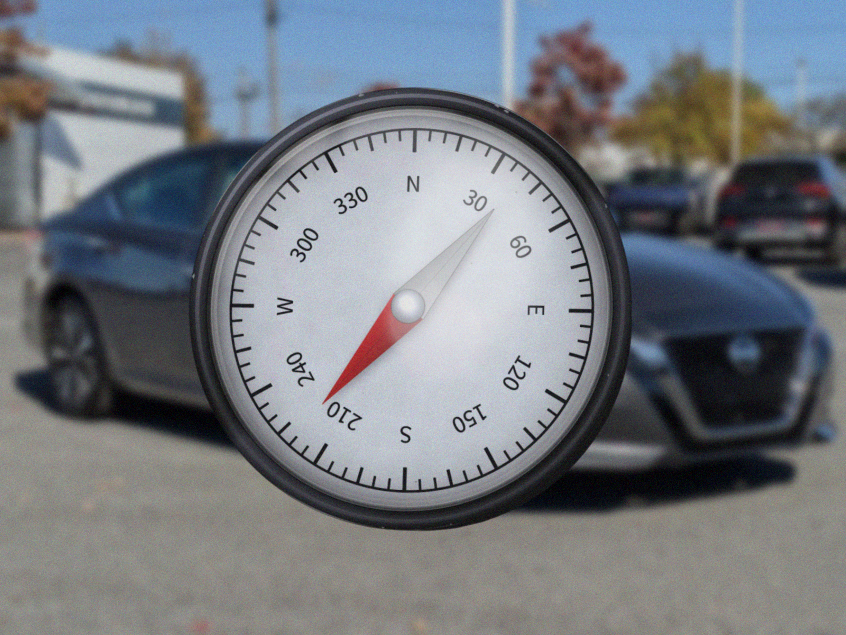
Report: 220 °
